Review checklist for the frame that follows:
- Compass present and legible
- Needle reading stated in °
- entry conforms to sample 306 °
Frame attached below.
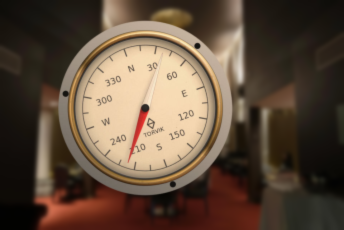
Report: 217.5 °
